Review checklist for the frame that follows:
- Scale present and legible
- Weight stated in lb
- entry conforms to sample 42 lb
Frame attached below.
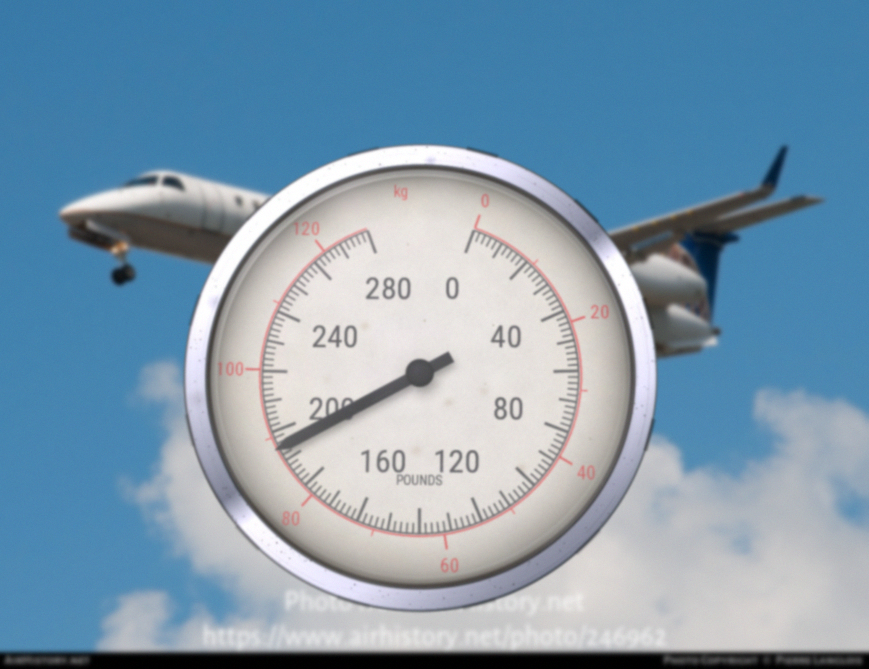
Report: 194 lb
